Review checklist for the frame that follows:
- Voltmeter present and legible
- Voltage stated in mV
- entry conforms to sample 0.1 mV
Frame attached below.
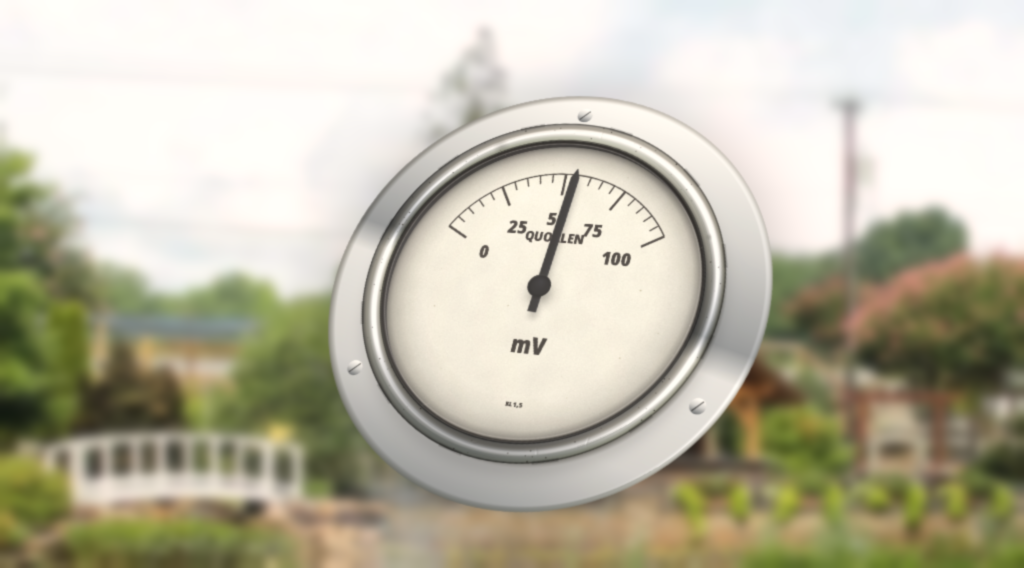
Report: 55 mV
